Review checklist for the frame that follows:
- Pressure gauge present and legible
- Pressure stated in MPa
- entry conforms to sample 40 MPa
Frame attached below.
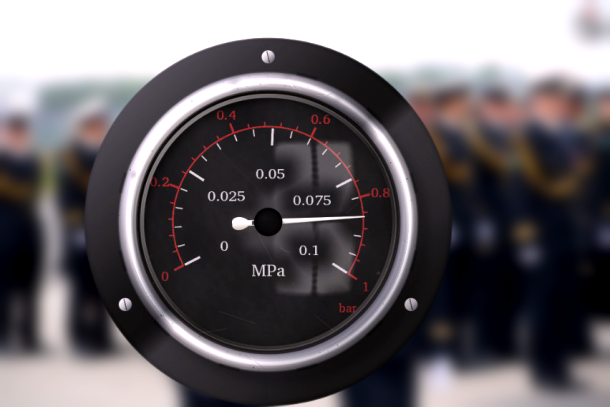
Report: 0.085 MPa
